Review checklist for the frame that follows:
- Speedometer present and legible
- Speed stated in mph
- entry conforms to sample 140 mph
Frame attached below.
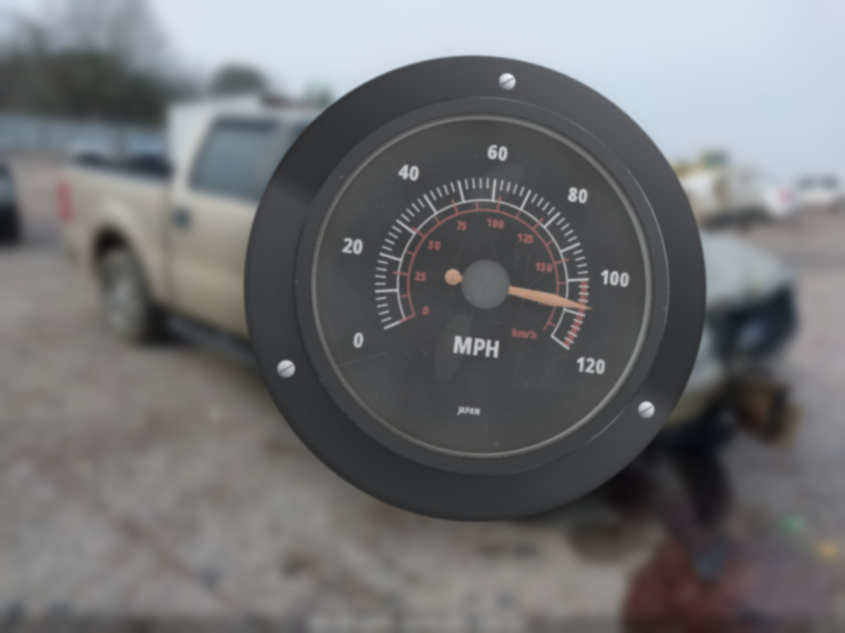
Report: 108 mph
